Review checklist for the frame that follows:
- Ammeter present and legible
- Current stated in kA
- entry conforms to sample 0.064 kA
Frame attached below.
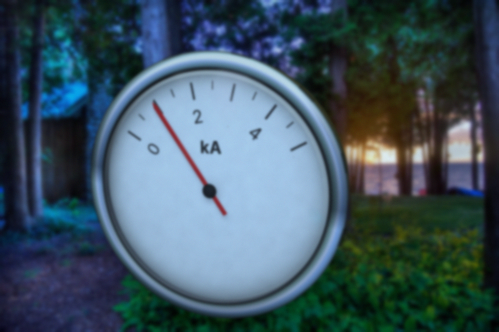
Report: 1 kA
